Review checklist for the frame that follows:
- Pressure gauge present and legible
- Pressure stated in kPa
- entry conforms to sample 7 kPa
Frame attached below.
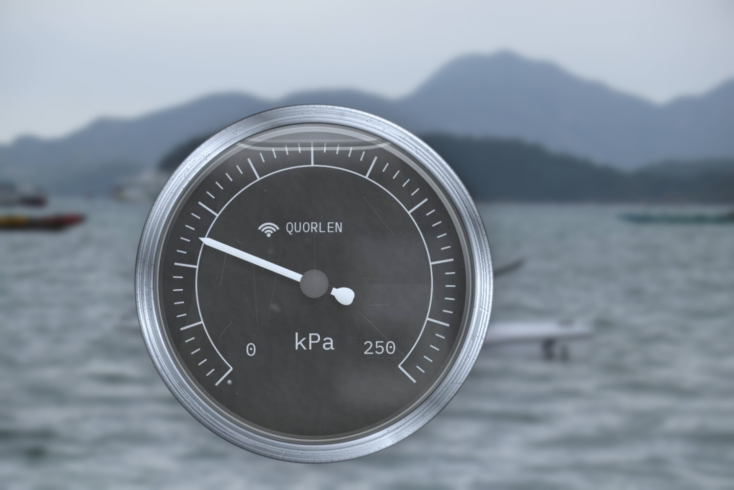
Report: 62.5 kPa
